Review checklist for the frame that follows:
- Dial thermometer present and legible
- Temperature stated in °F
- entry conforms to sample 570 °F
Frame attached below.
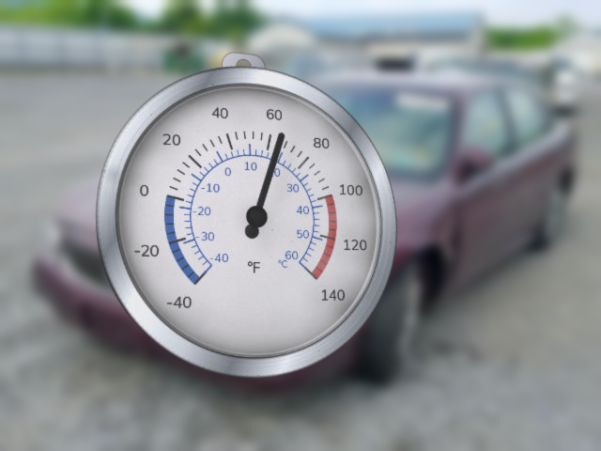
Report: 64 °F
